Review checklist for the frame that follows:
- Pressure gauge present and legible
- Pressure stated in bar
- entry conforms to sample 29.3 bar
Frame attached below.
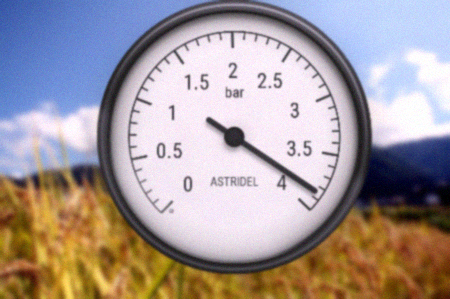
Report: 3.85 bar
